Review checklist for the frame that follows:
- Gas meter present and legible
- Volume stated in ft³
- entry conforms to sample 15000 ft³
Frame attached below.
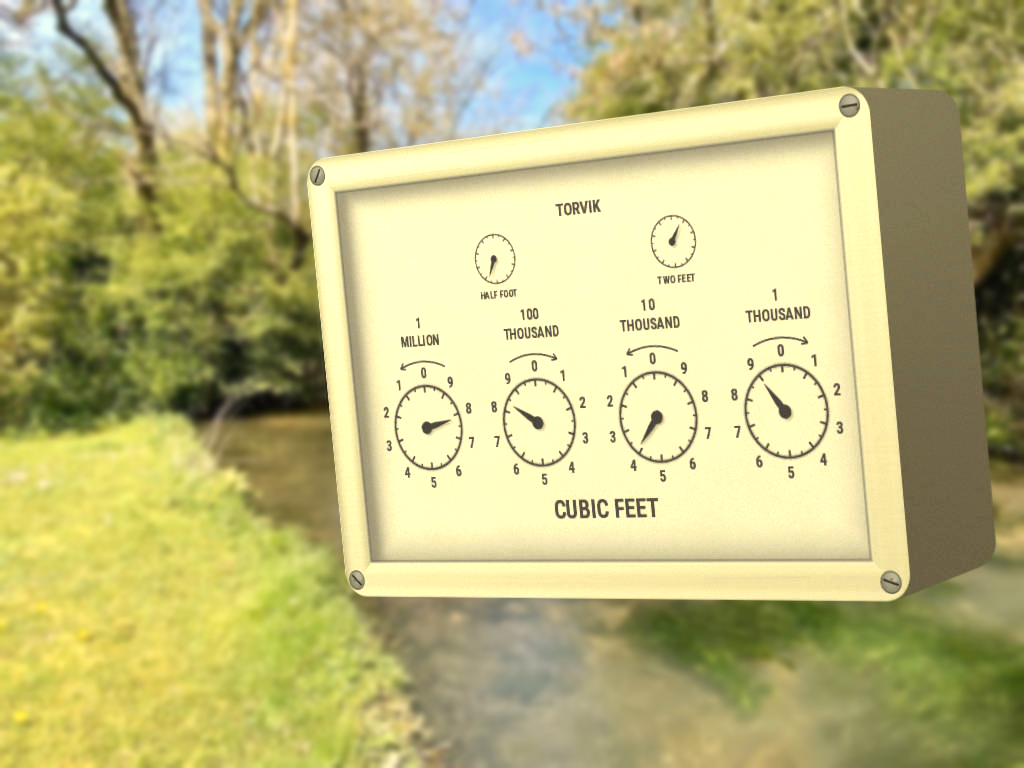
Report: 783900 ft³
